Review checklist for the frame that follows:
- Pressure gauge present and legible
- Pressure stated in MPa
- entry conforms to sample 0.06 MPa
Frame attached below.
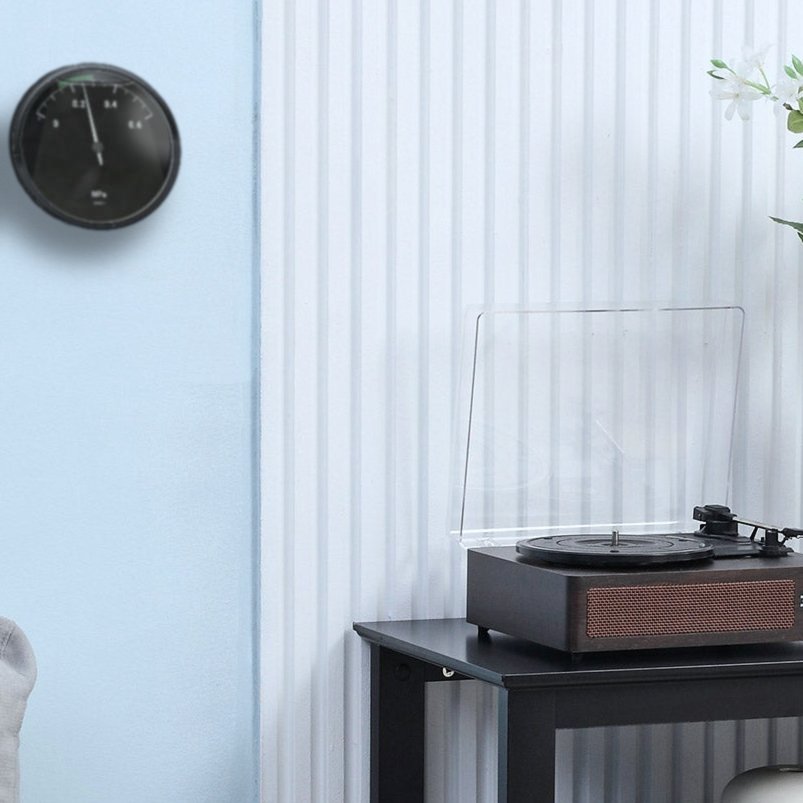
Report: 0.25 MPa
